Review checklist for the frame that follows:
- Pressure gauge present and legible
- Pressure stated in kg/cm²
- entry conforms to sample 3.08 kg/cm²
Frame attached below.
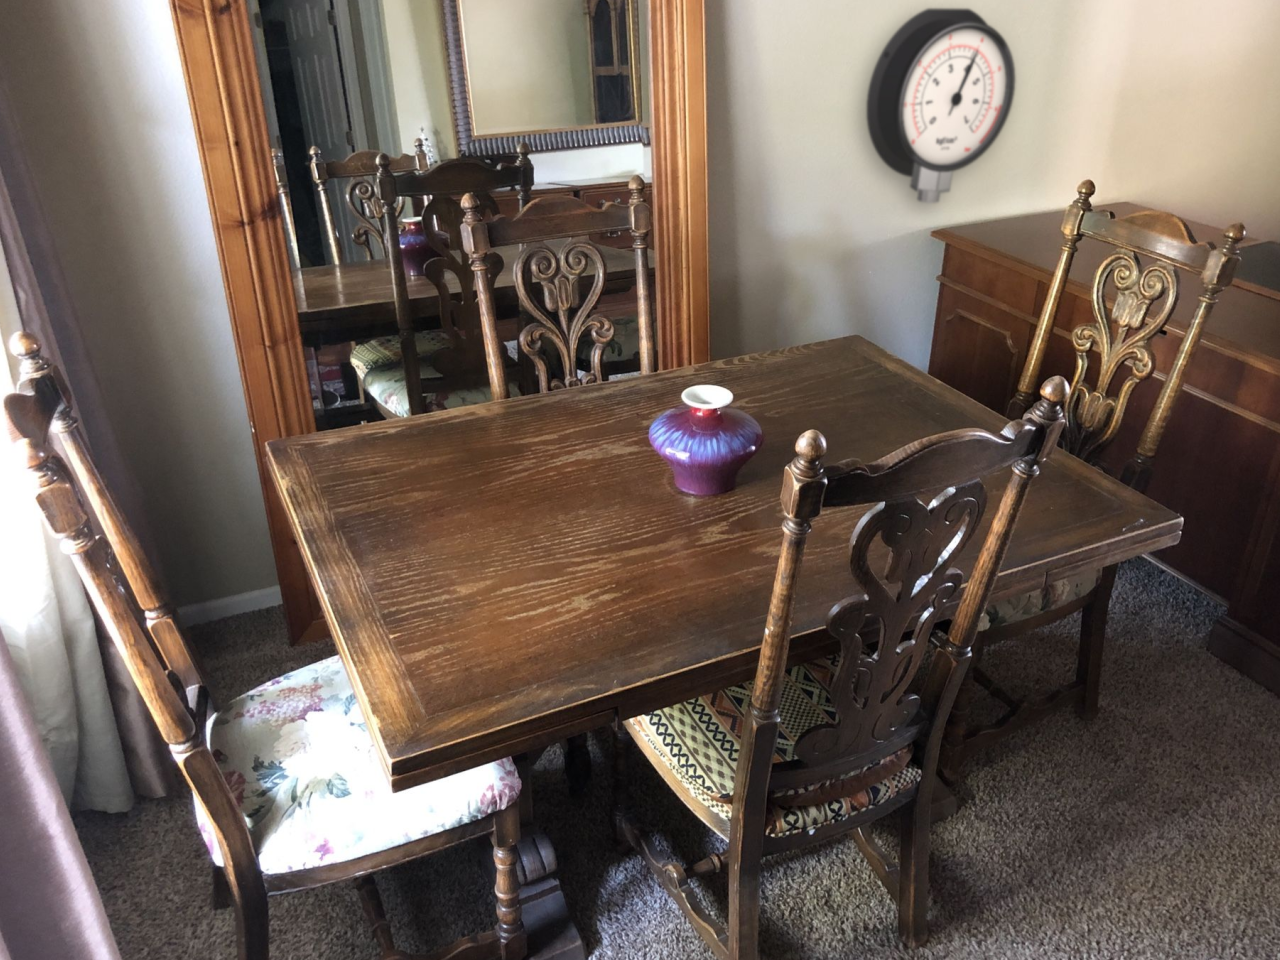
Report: 4 kg/cm²
